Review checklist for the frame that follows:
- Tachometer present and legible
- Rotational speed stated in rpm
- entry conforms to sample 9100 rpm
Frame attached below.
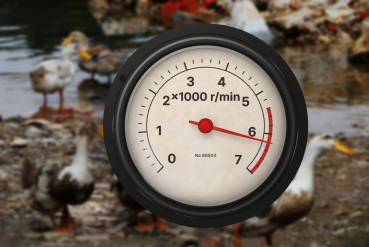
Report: 6200 rpm
